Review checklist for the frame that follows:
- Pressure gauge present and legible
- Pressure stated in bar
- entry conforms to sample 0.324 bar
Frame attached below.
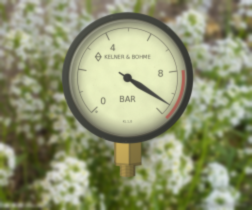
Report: 9.5 bar
